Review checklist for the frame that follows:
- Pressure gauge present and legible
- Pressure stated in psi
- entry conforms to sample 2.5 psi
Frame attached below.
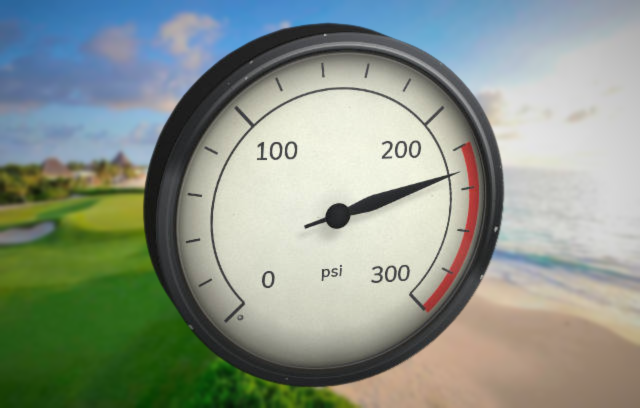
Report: 230 psi
